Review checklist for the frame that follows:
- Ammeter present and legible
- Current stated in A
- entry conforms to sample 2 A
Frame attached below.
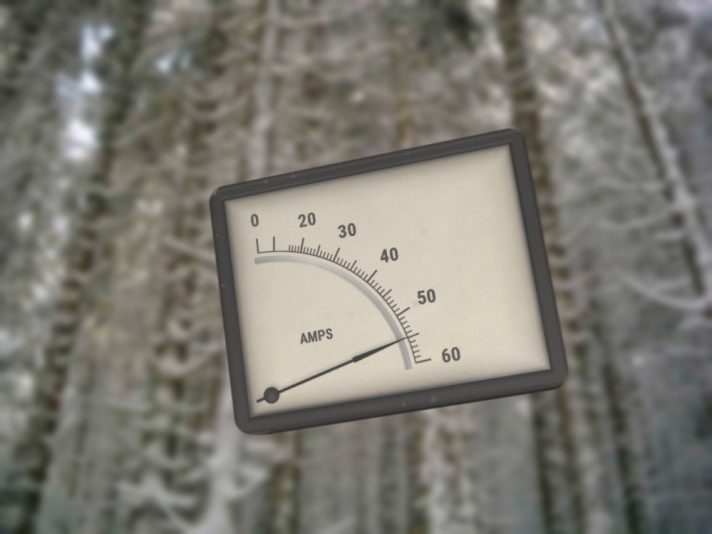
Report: 55 A
